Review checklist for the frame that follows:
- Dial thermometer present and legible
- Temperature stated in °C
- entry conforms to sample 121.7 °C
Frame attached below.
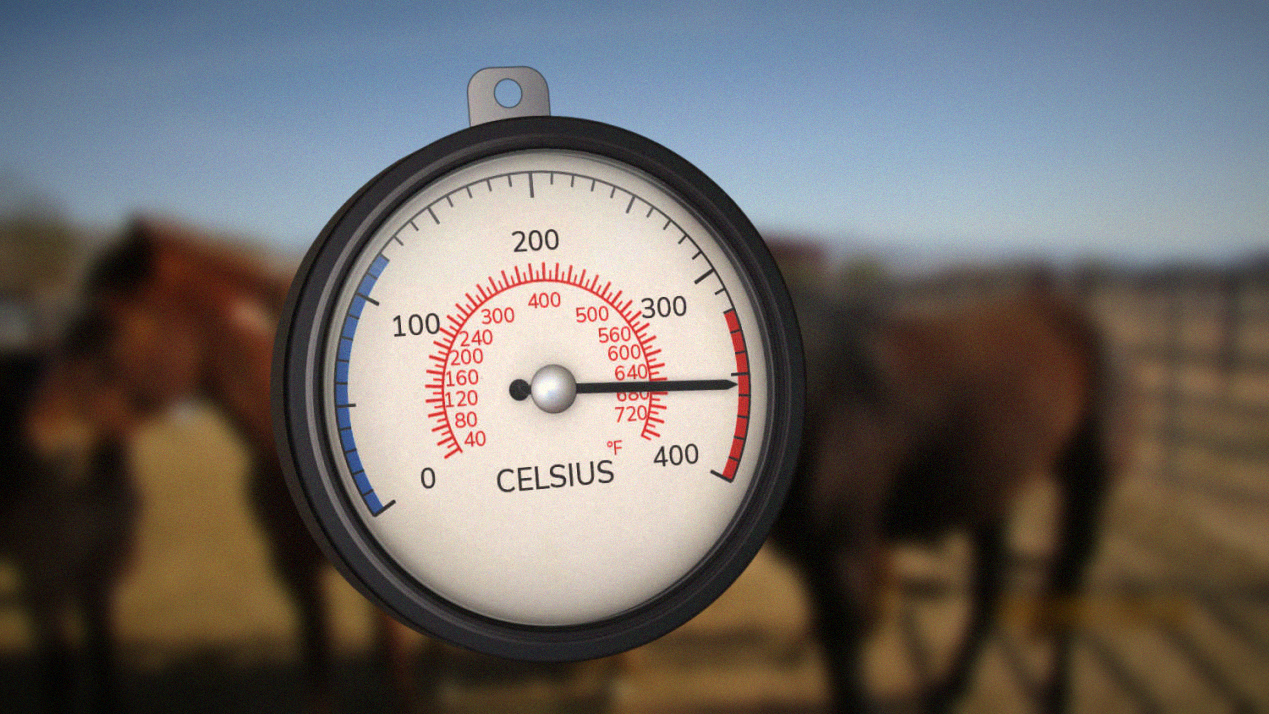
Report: 355 °C
